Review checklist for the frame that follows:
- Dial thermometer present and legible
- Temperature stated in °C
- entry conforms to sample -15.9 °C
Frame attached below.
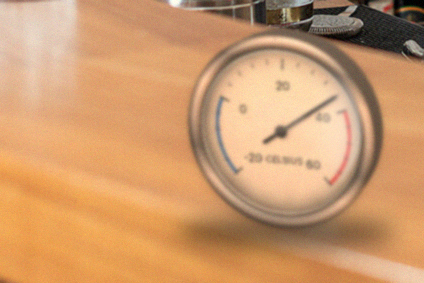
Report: 36 °C
